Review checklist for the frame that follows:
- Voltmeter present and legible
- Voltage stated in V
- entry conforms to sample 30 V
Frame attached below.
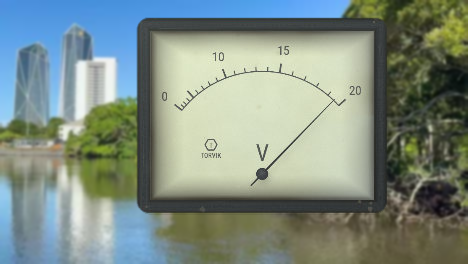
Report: 19.5 V
